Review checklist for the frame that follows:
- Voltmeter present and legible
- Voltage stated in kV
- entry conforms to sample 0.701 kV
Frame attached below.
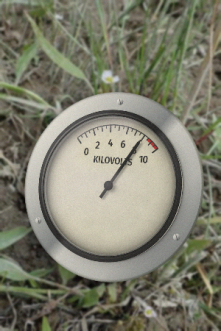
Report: 8 kV
